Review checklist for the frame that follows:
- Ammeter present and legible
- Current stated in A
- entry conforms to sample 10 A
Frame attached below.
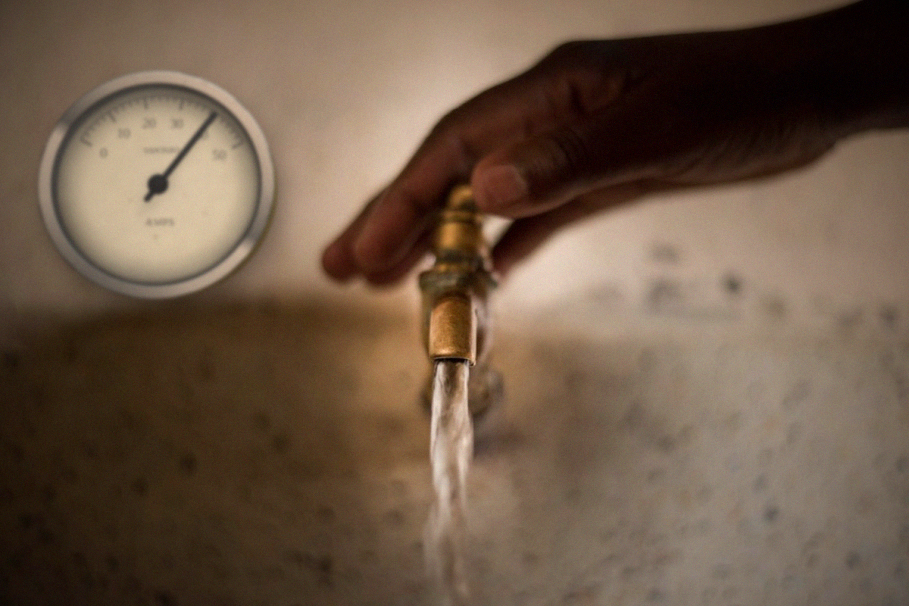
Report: 40 A
